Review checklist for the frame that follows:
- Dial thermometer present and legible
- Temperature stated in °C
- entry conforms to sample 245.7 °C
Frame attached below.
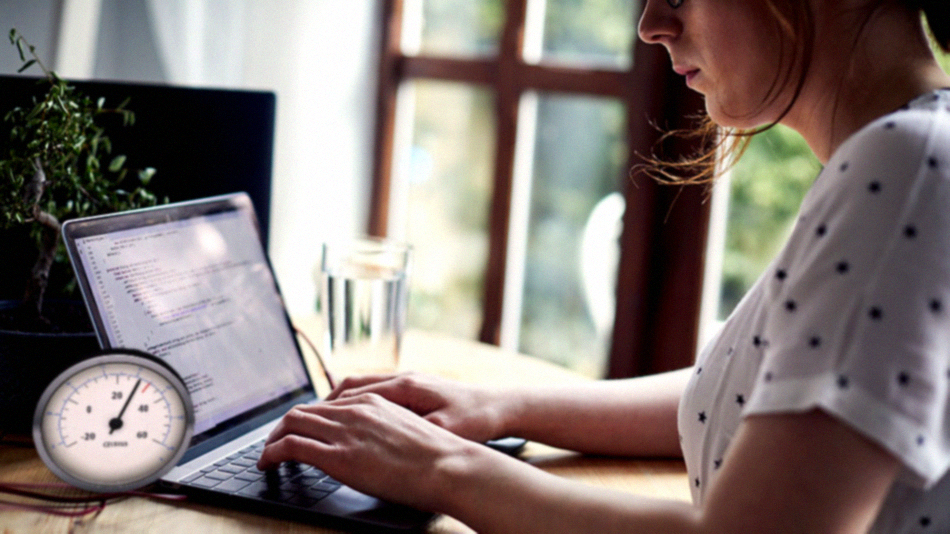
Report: 28 °C
